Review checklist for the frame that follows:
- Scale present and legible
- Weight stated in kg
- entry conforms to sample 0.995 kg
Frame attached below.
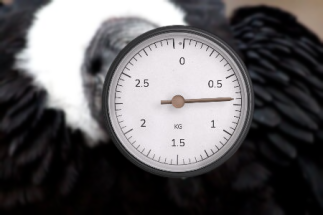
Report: 0.7 kg
